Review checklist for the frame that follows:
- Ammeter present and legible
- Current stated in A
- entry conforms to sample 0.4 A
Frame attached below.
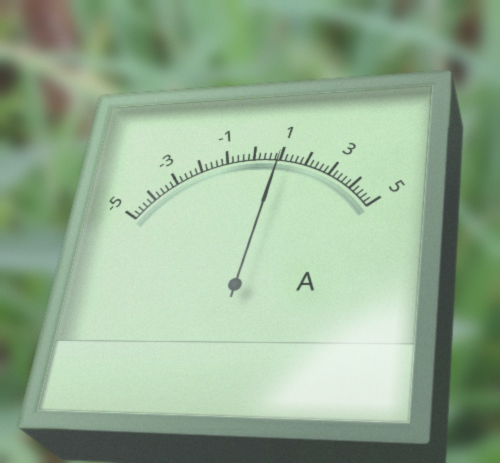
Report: 1 A
